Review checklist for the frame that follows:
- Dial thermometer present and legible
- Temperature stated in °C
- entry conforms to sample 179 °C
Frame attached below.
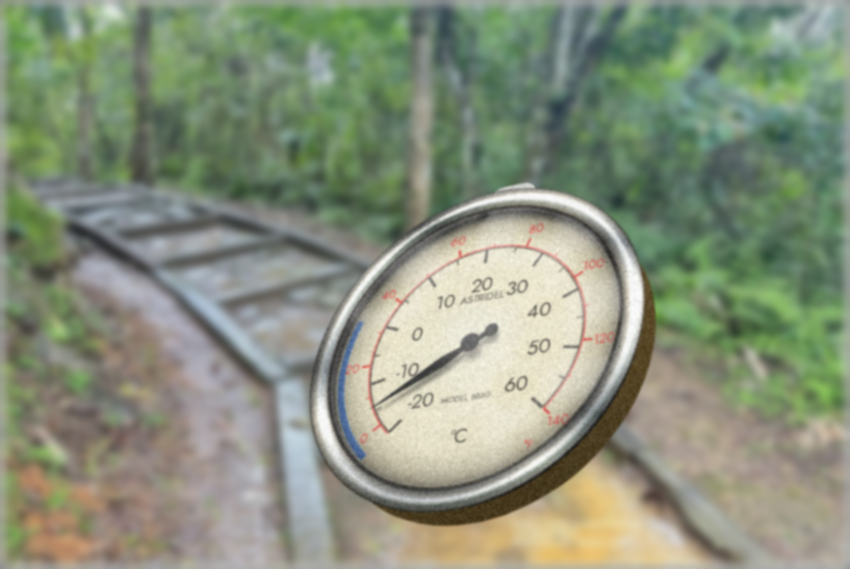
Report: -15 °C
